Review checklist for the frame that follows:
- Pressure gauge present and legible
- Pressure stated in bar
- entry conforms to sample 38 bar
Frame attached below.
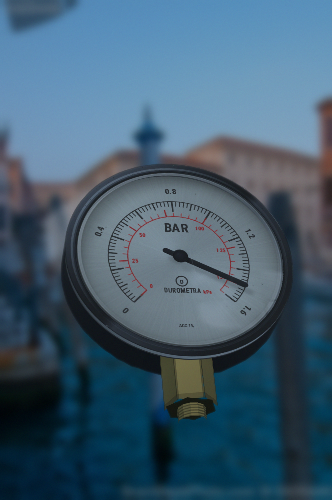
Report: 1.5 bar
